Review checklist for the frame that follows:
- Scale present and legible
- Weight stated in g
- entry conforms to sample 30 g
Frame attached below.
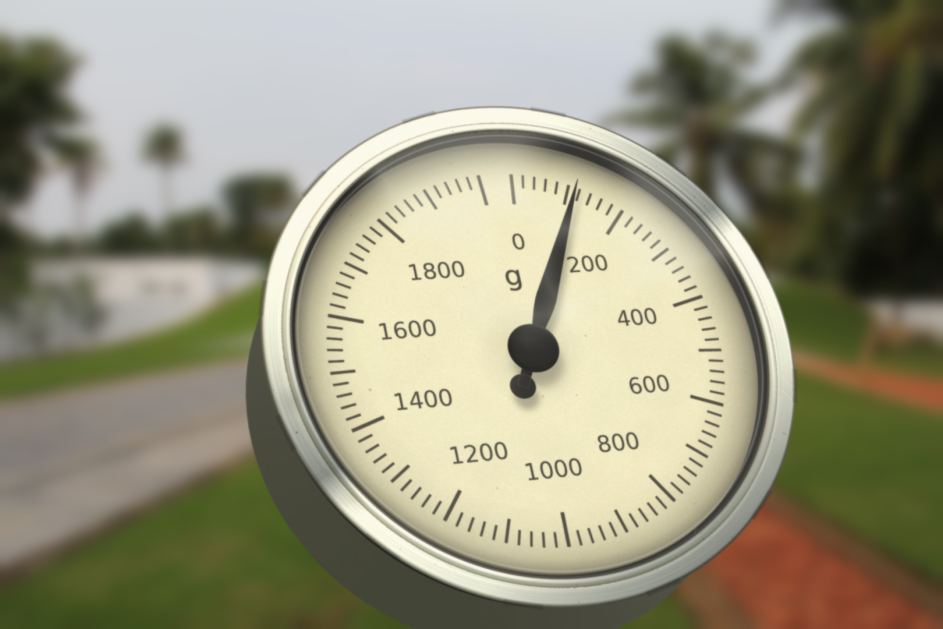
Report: 110 g
